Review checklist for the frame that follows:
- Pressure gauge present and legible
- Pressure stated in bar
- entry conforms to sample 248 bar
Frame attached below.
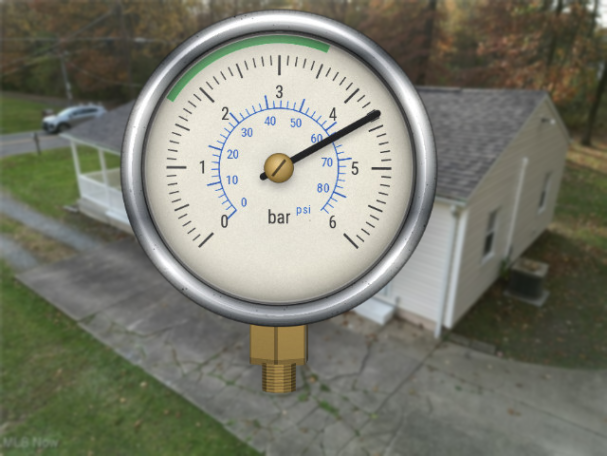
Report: 4.35 bar
